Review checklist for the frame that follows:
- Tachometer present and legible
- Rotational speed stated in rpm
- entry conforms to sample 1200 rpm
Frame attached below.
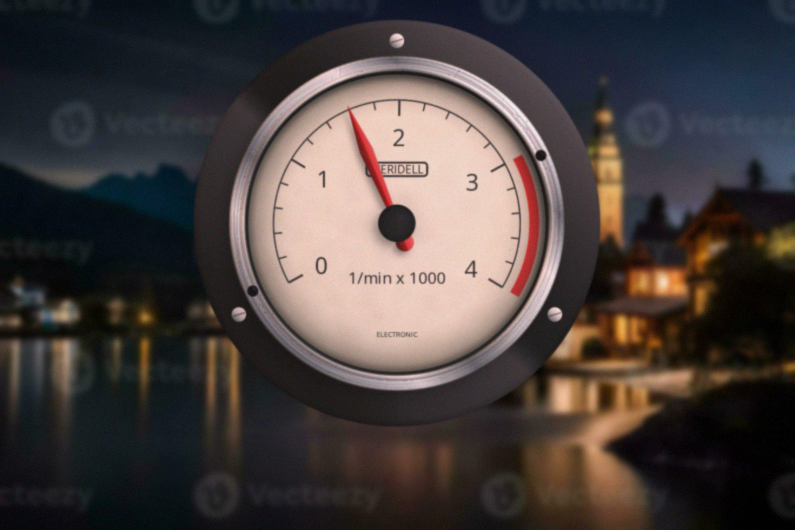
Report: 1600 rpm
